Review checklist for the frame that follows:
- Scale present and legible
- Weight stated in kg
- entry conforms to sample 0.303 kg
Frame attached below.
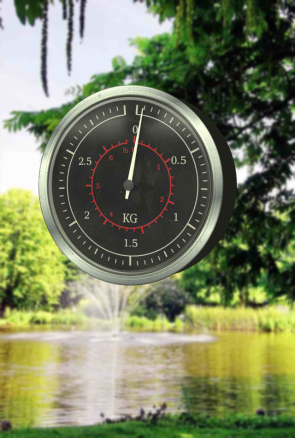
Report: 0.05 kg
